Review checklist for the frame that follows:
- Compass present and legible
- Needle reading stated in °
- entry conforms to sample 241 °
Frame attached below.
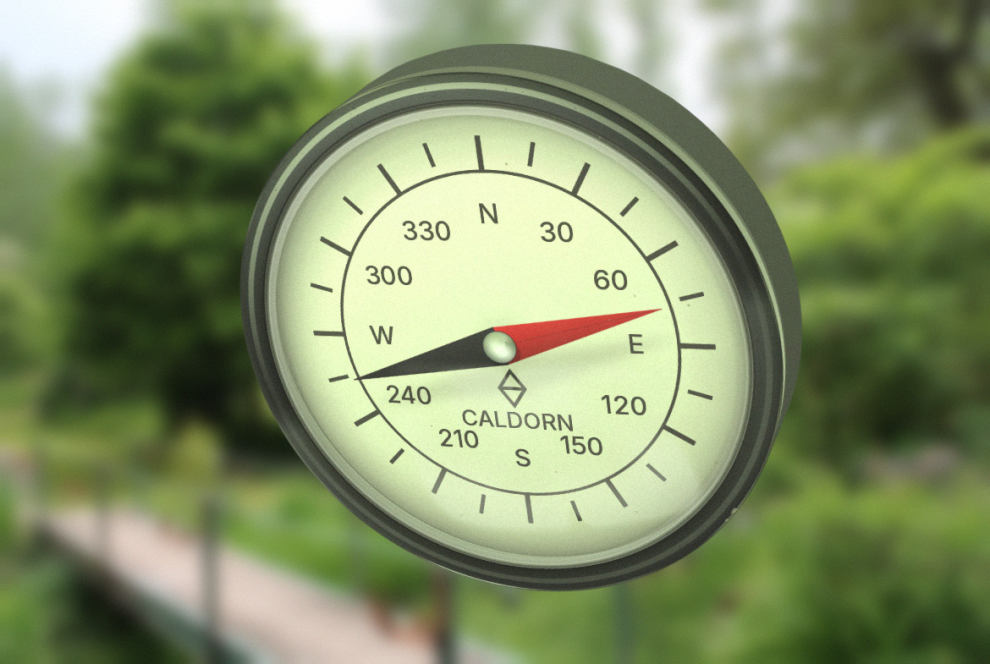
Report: 75 °
